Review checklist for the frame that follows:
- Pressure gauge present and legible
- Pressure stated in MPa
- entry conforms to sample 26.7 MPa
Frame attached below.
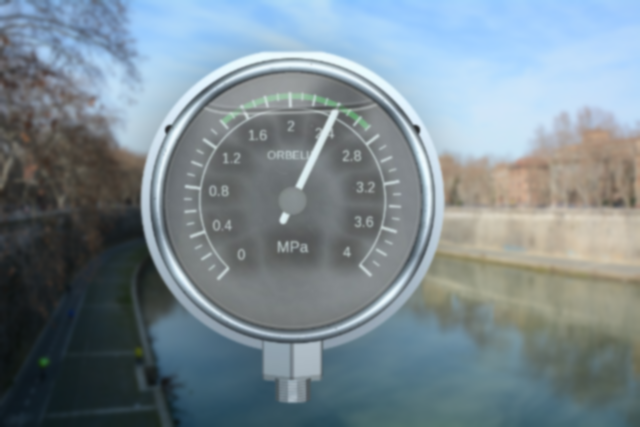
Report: 2.4 MPa
